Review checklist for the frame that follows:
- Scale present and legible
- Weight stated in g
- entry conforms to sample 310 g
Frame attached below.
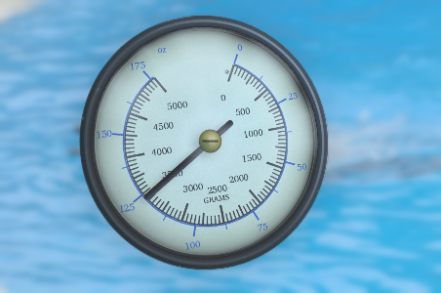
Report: 3500 g
